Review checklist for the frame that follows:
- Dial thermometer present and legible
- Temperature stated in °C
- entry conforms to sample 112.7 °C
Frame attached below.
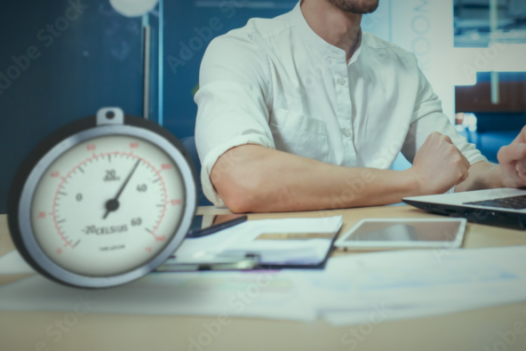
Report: 30 °C
